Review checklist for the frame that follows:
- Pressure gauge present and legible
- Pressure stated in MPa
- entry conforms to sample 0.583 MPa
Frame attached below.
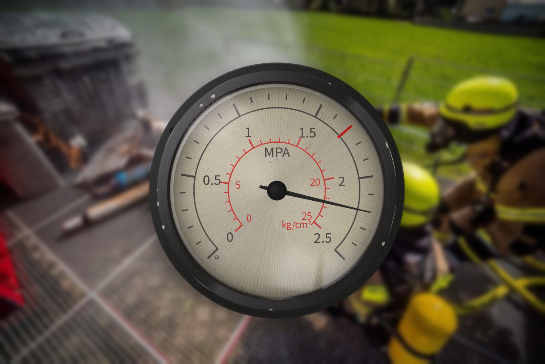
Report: 2.2 MPa
